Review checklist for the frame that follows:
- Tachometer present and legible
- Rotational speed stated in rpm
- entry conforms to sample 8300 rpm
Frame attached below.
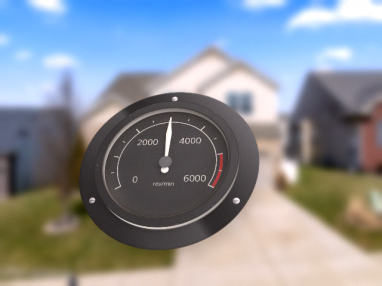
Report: 3000 rpm
